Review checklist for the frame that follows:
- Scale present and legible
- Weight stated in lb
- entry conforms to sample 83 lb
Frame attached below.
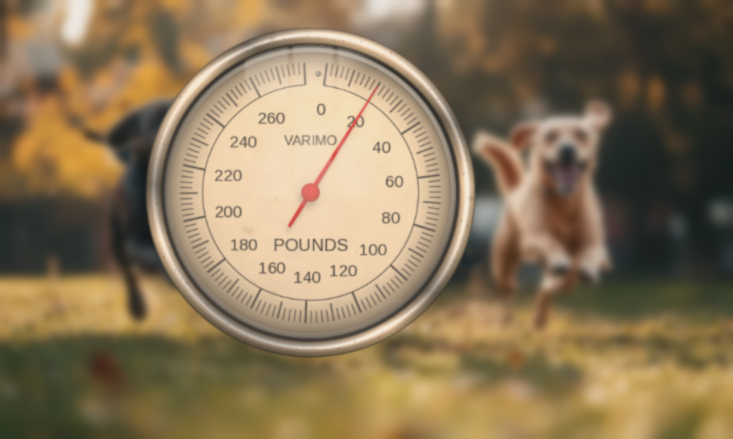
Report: 20 lb
